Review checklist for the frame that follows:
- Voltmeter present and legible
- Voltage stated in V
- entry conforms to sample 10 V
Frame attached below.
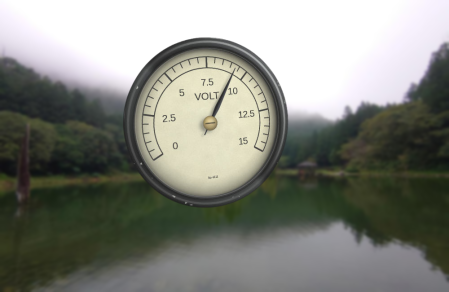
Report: 9.25 V
